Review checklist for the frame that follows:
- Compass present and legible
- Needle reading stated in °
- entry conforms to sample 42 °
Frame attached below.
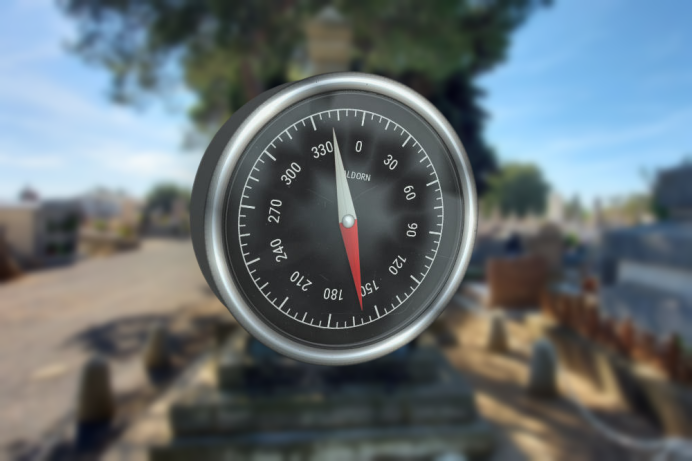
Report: 160 °
